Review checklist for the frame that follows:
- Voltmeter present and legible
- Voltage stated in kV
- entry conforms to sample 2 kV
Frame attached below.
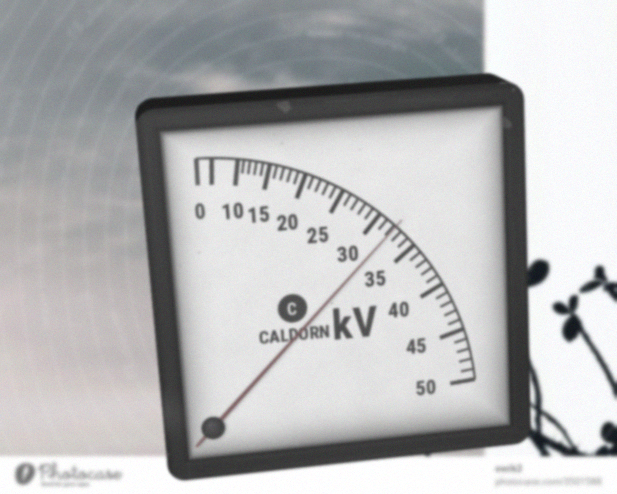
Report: 32 kV
